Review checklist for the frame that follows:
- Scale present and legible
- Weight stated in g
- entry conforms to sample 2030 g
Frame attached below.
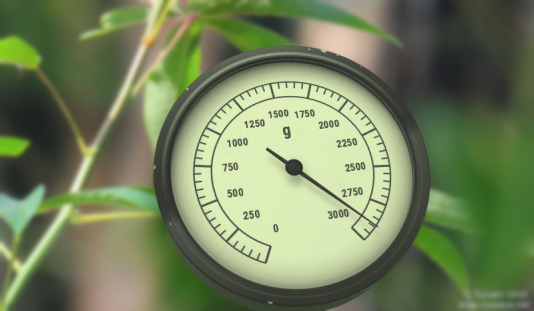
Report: 2900 g
